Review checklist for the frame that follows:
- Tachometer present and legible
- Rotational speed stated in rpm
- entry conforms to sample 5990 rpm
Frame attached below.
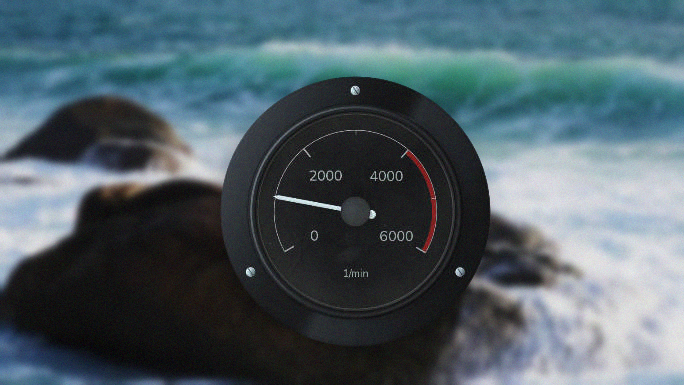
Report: 1000 rpm
